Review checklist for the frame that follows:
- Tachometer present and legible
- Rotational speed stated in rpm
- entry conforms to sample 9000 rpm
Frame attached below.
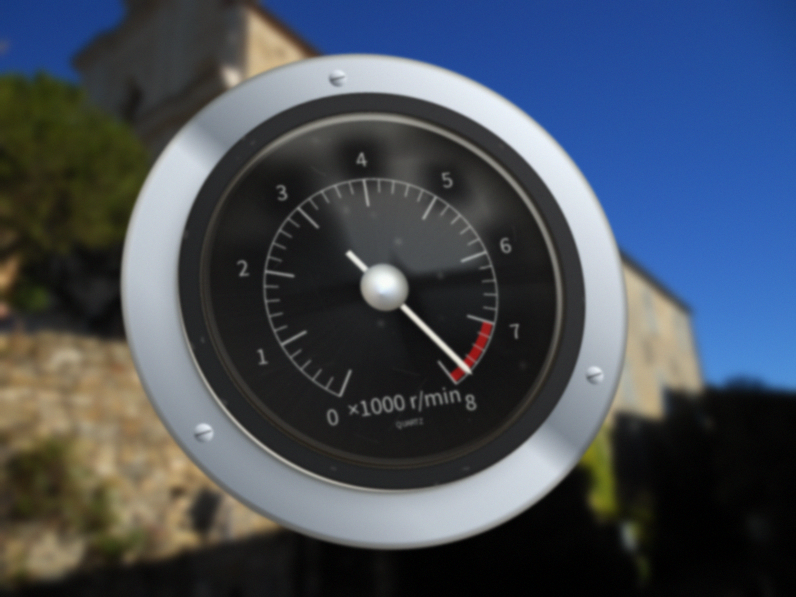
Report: 7800 rpm
